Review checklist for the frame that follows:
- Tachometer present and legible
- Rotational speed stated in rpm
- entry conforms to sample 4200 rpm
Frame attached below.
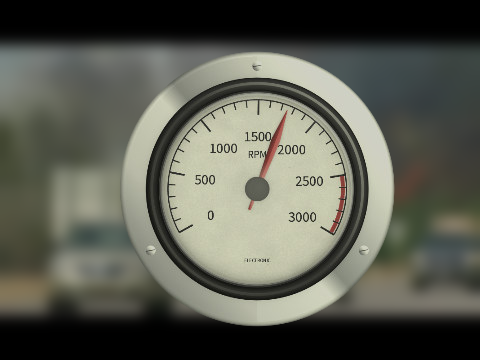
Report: 1750 rpm
